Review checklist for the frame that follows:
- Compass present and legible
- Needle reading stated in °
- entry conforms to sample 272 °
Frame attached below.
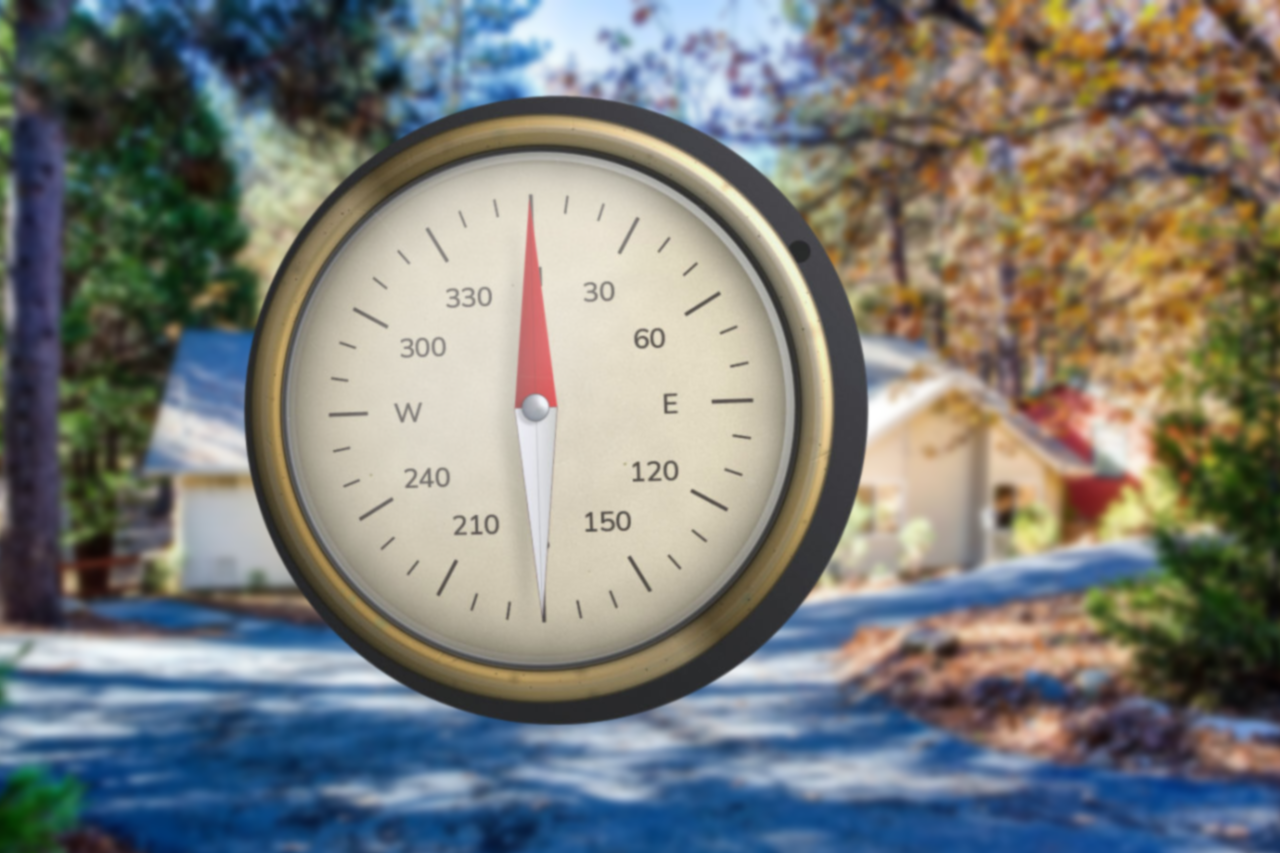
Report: 0 °
